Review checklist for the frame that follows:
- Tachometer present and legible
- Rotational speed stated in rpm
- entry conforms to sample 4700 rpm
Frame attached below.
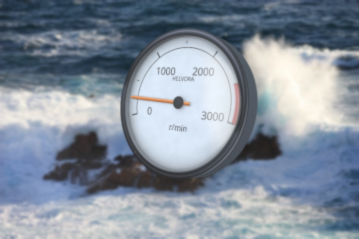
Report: 250 rpm
